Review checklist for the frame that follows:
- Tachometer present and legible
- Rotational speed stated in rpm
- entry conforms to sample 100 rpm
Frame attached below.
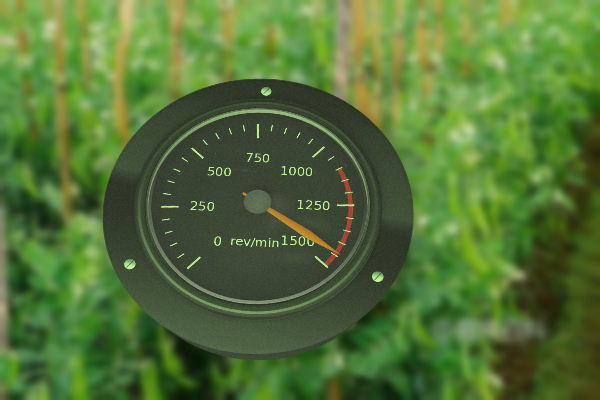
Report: 1450 rpm
